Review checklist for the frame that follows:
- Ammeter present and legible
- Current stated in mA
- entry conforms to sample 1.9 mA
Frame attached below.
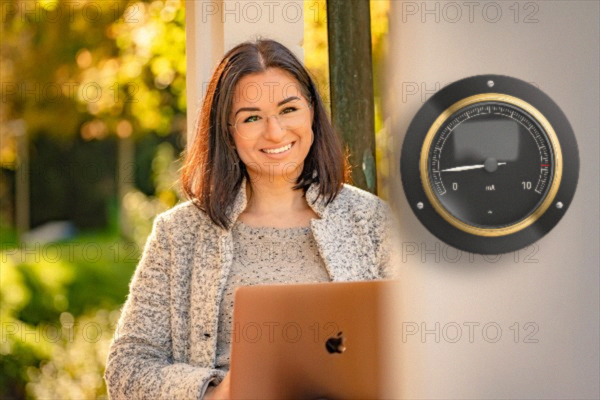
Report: 1 mA
